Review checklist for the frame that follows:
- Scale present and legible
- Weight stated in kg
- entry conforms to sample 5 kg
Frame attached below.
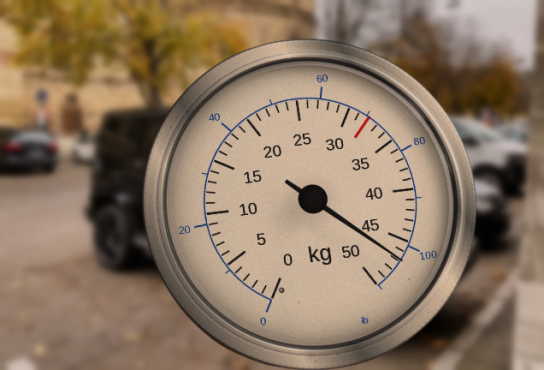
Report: 47 kg
